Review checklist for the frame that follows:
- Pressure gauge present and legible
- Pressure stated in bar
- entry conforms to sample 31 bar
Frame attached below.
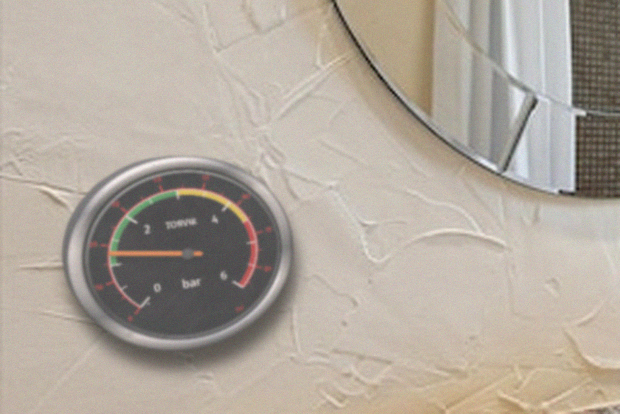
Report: 1.25 bar
